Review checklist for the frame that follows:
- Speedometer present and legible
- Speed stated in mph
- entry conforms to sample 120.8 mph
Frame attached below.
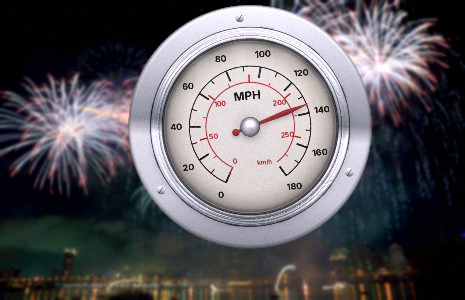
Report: 135 mph
